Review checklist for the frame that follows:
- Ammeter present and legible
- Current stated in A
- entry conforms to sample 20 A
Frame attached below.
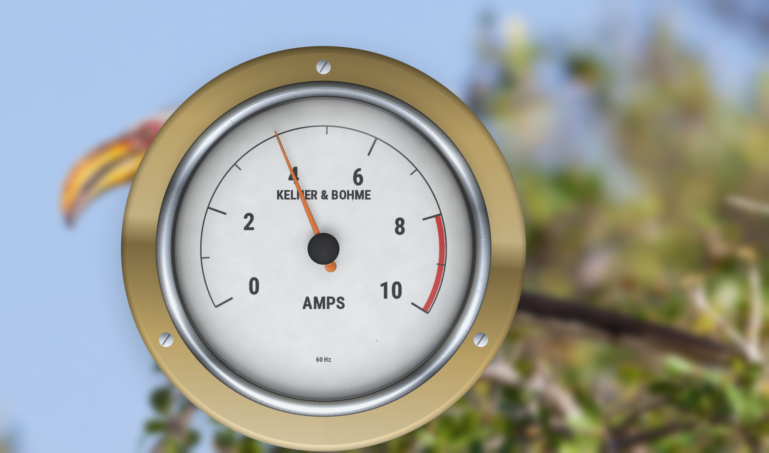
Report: 4 A
